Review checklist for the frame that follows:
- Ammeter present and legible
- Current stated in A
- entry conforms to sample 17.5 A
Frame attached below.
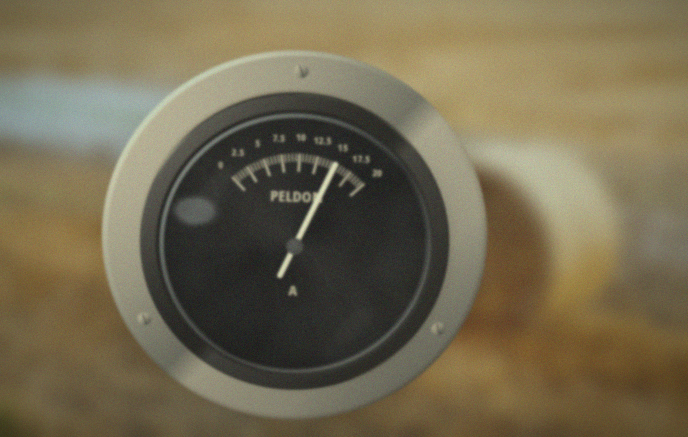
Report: 15 A
